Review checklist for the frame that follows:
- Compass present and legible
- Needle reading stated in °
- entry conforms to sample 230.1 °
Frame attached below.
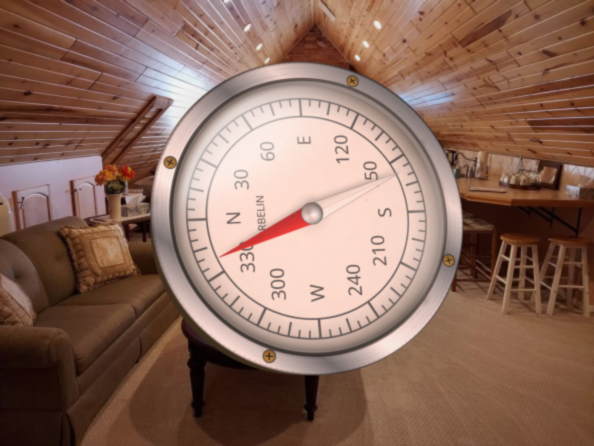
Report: 337.5 °
